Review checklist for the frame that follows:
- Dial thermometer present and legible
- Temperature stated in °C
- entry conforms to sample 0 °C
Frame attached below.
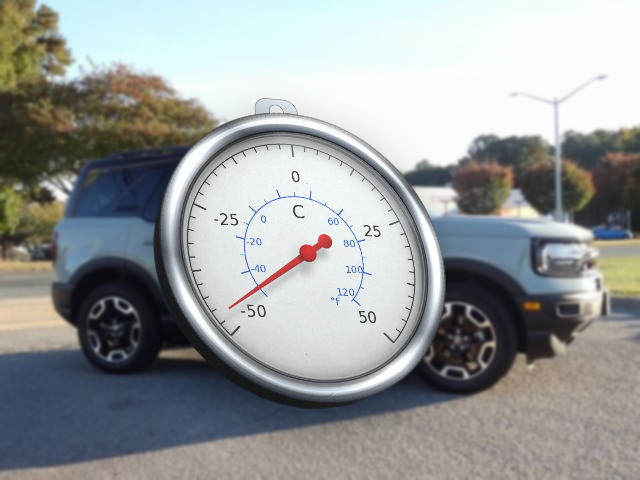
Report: -46.25 °C
